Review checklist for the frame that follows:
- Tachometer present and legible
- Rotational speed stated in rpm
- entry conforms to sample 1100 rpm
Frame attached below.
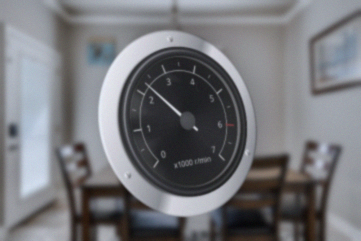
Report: 2250 rpm
